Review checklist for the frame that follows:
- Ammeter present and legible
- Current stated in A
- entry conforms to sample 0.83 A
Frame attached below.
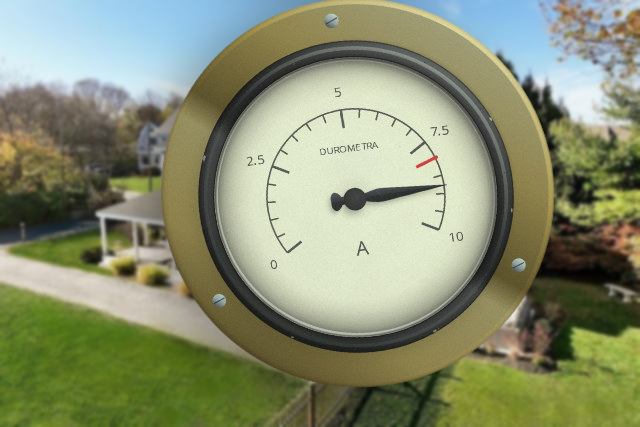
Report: 8.75 A
